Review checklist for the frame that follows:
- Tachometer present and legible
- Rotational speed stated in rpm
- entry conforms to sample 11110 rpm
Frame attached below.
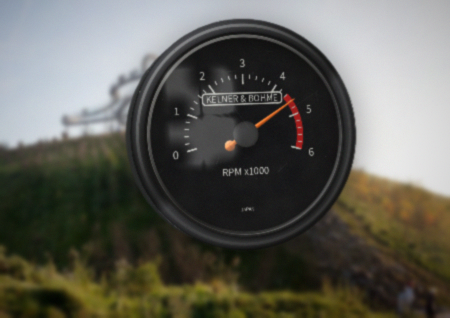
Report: 4600 rpm
